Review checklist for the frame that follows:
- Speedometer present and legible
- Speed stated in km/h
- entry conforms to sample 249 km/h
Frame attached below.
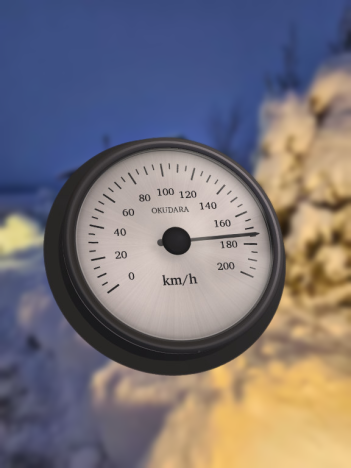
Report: 175 km/h
